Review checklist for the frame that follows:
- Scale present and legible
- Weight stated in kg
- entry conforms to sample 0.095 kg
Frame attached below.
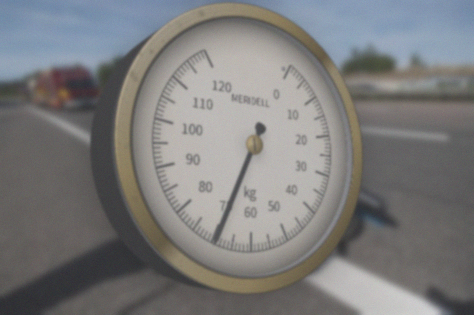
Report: 70 kg
